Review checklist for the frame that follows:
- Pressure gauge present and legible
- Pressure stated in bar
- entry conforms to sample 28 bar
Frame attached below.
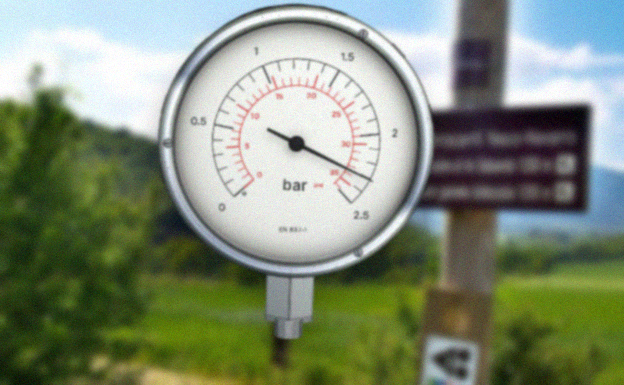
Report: 2.3 bar
